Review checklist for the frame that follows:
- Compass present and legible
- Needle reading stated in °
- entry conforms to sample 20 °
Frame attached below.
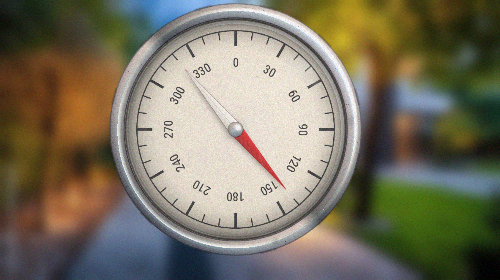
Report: 140 °
